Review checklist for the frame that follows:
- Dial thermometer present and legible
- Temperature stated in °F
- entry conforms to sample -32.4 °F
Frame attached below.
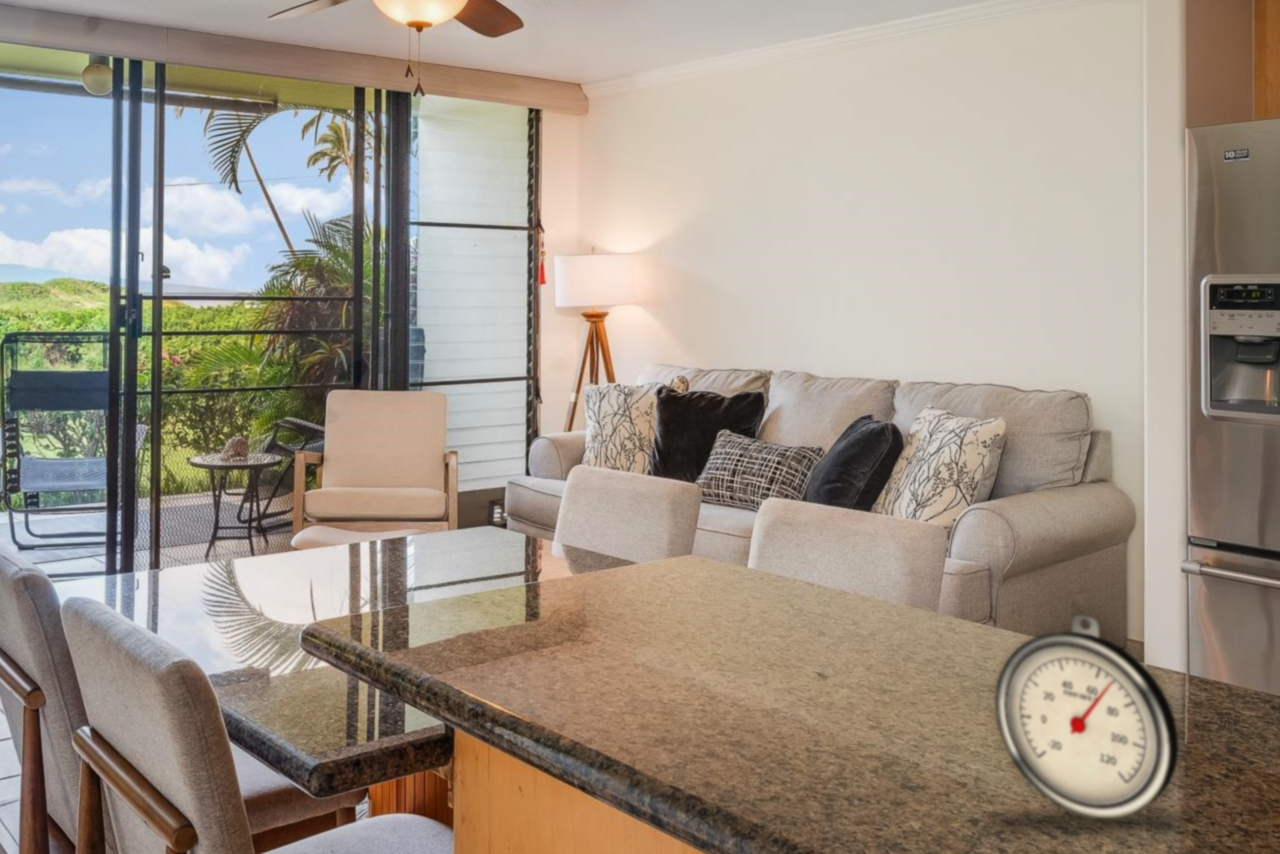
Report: 68 °F
